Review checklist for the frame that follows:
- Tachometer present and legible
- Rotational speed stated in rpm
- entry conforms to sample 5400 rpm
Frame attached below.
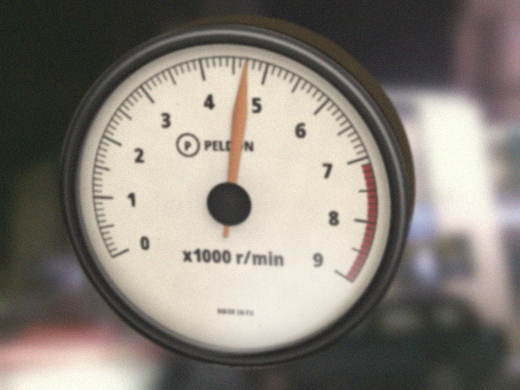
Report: 4700 rpm
